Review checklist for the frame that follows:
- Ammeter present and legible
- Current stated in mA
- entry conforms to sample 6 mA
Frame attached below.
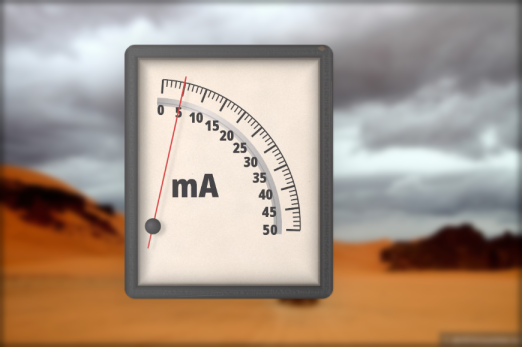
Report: 5 mA
